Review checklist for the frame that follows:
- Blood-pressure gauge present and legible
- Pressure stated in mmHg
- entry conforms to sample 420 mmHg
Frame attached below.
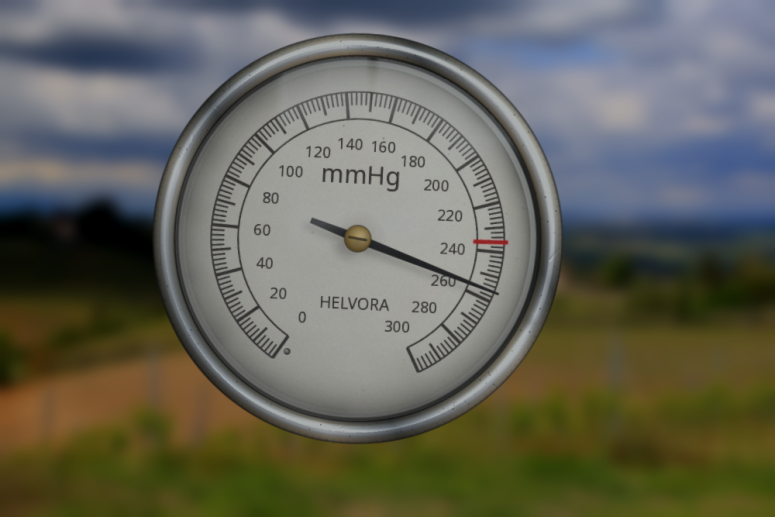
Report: 256 mmHg
